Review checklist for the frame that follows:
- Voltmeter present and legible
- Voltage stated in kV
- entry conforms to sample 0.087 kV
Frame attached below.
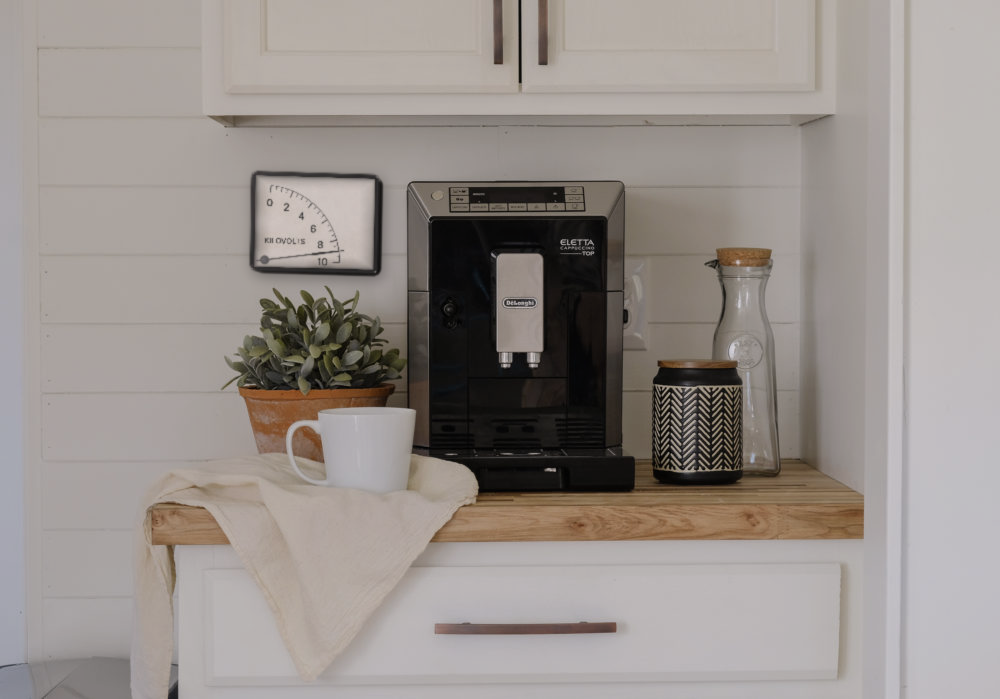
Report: 9 kV
